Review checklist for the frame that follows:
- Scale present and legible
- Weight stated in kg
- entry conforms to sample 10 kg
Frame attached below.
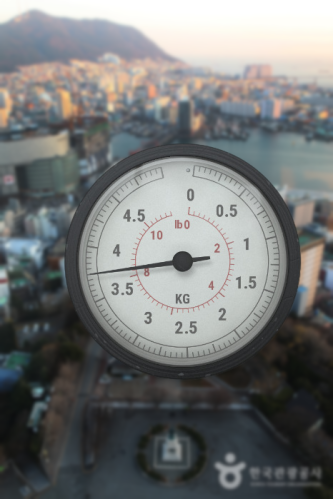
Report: 3.75 kg
